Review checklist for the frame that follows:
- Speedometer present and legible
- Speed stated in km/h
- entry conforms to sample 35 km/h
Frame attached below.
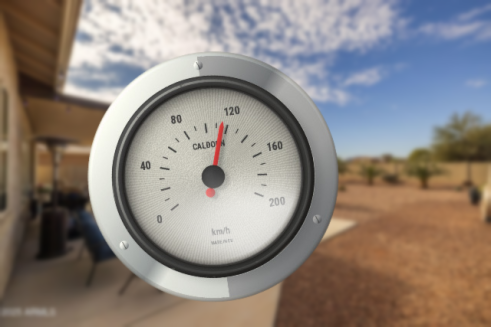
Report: 115 km/h
